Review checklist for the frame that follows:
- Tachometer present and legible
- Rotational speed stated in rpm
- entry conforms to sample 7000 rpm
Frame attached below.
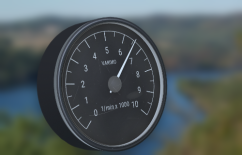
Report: 6500 rpm
